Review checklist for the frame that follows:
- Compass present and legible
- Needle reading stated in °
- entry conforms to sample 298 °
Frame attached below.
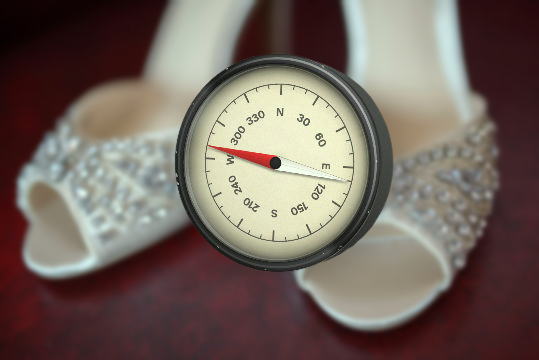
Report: 280 °
